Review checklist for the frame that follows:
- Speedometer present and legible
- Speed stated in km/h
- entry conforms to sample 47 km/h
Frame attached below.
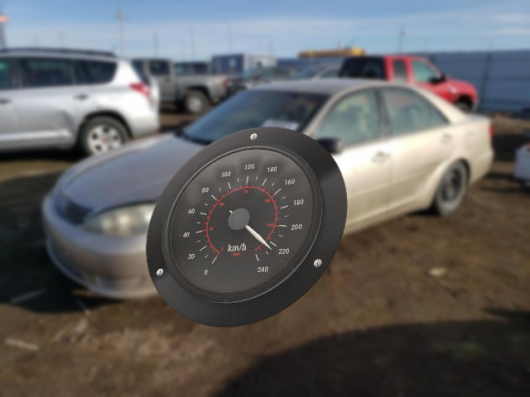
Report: 225 km/h
